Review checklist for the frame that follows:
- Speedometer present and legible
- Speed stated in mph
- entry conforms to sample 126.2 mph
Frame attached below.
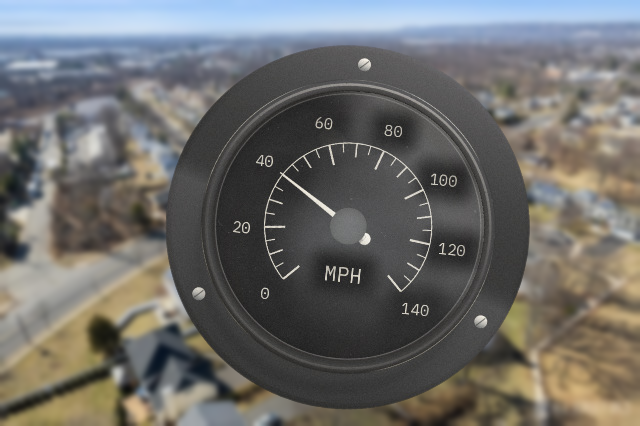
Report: 40 mph
